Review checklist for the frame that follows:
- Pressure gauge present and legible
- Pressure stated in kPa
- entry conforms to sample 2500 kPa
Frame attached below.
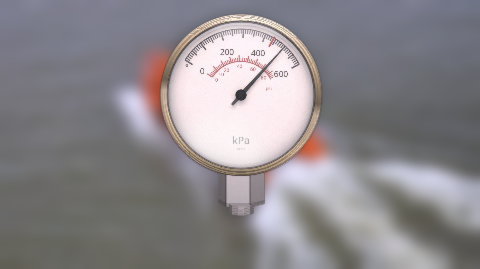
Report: 500 kPa
